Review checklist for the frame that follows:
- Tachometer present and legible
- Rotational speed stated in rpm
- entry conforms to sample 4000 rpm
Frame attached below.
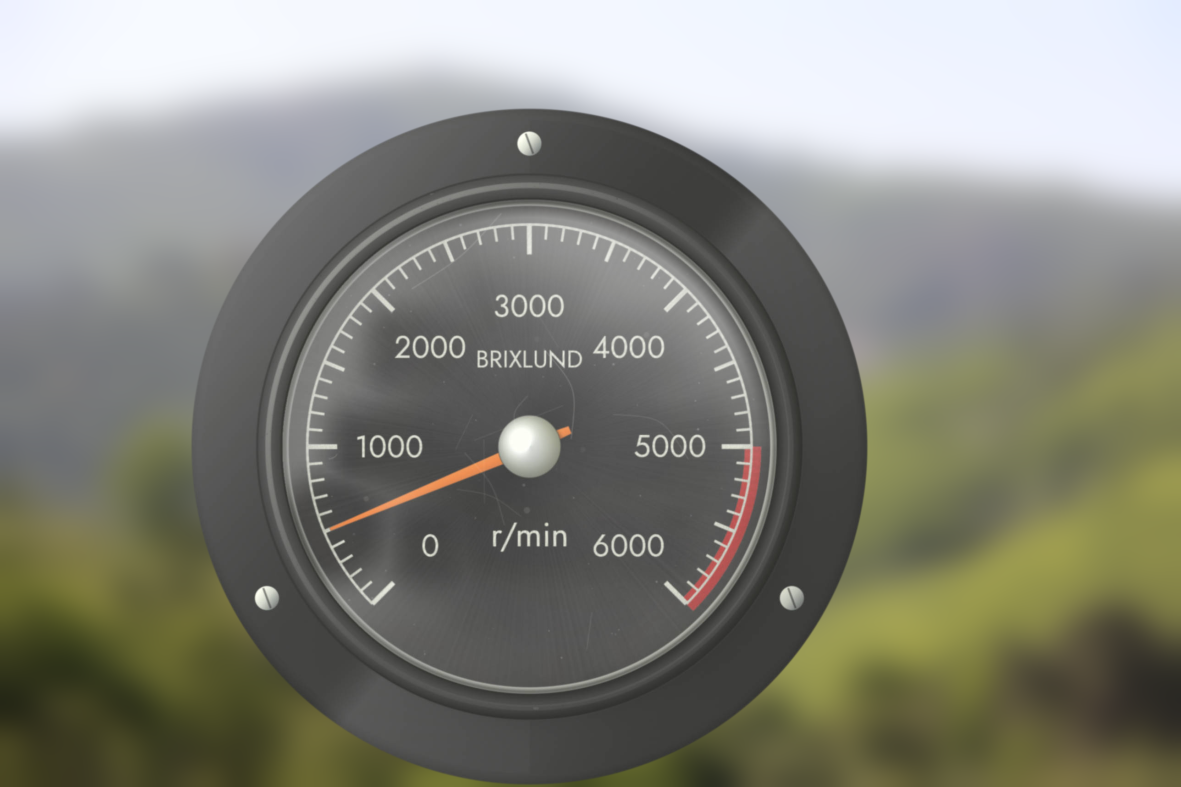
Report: 500 rpm
